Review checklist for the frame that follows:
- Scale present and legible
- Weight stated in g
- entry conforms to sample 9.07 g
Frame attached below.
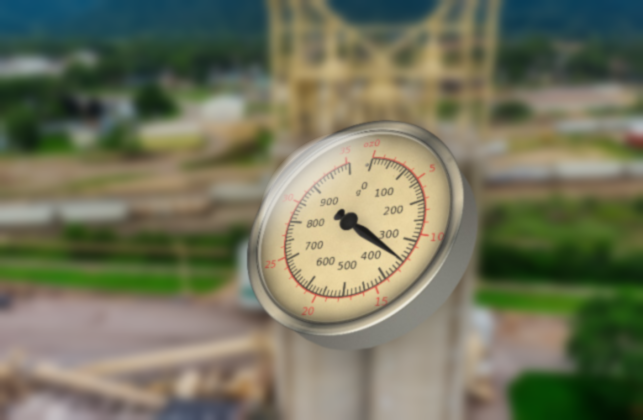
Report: 350 g
